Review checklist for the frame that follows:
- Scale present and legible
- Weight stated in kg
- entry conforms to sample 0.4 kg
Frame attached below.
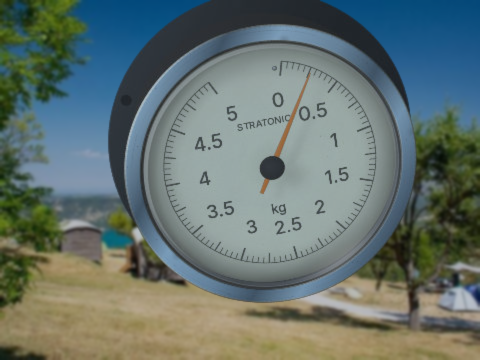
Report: 0.25 kg
